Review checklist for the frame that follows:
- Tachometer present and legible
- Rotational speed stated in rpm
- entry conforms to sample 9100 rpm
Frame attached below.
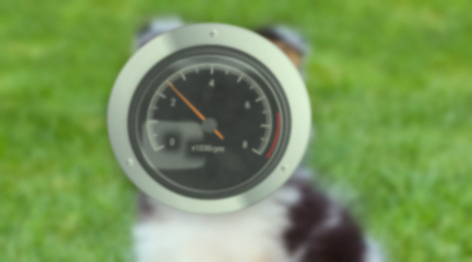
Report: 2500 rpm
